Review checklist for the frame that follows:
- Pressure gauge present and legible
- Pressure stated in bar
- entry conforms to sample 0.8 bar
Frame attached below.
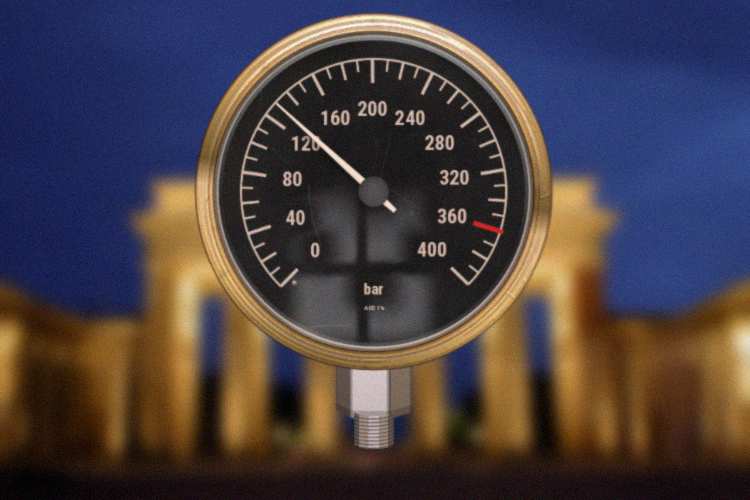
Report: 130 bar
